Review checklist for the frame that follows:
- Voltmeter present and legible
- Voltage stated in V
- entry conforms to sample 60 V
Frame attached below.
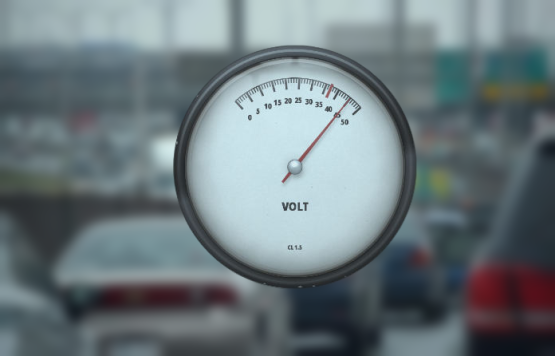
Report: 45 V
